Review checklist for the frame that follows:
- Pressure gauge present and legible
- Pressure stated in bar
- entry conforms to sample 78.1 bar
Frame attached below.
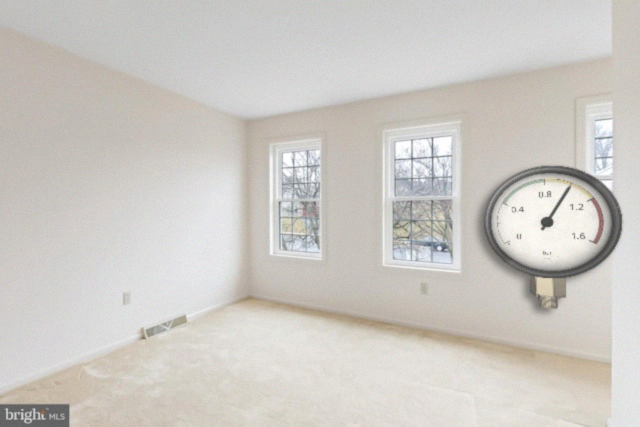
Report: 1 bar
